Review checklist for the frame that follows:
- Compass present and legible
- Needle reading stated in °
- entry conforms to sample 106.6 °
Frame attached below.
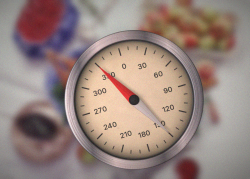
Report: 330 °
